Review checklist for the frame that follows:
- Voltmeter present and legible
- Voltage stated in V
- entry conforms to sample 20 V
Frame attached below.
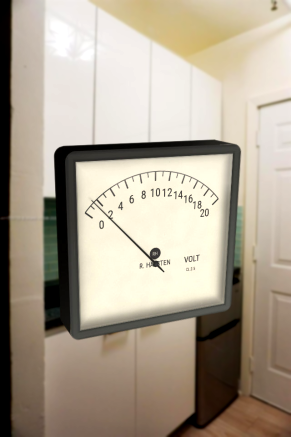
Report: 1.5 V
